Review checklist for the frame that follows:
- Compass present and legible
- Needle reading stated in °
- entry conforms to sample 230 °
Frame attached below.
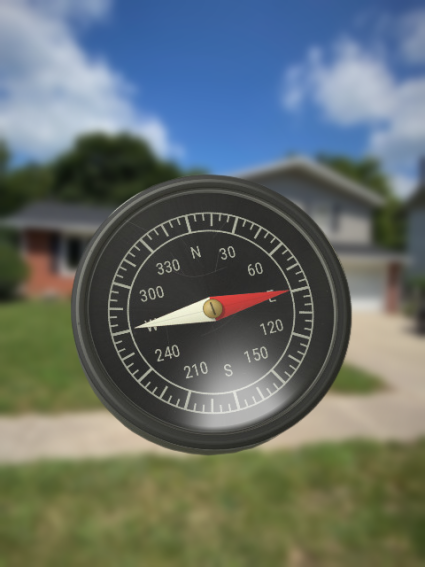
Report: 90 °
